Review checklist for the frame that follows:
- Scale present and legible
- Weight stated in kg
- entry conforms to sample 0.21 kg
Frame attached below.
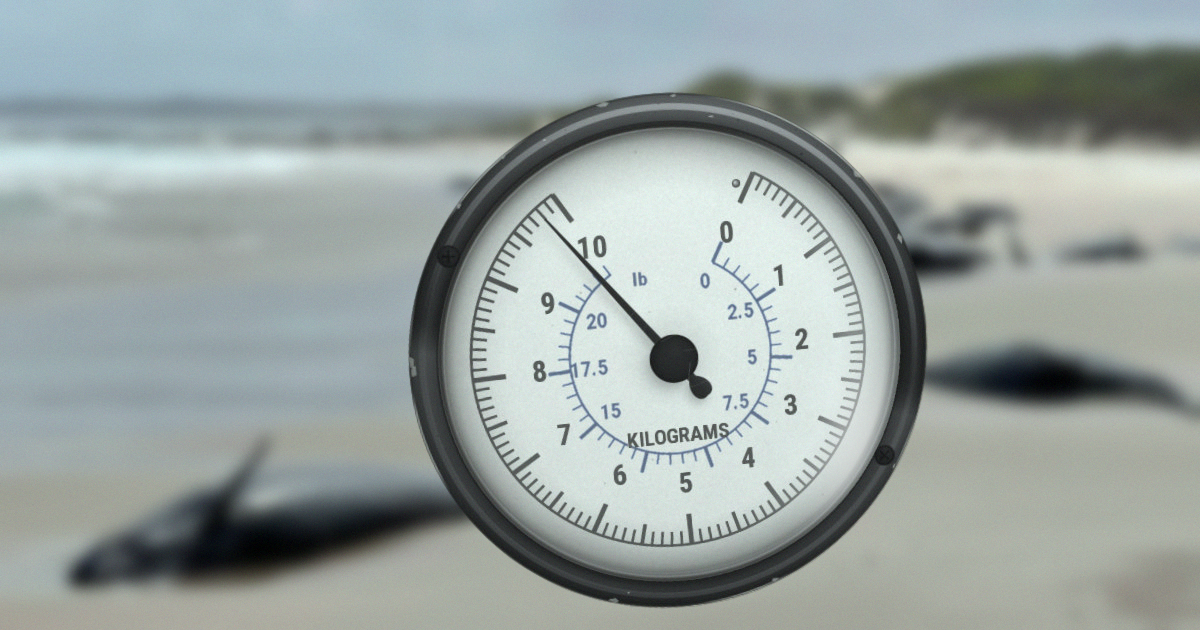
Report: 9.8 kg
